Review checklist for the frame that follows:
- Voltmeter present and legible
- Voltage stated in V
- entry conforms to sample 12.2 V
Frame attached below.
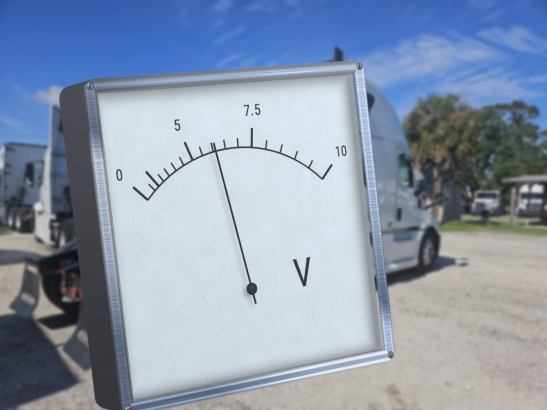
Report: 6 V
